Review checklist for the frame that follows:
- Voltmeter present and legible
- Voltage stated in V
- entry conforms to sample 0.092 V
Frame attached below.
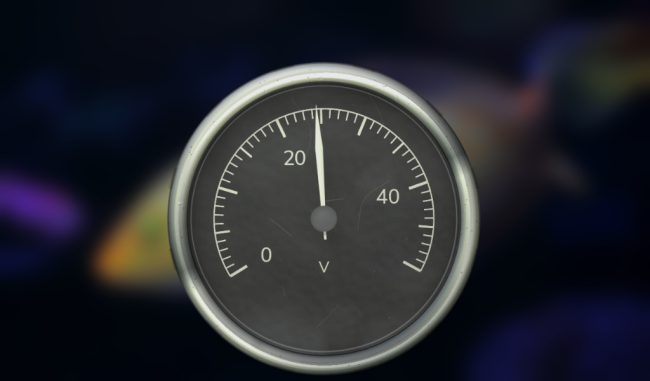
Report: 24.5 V
